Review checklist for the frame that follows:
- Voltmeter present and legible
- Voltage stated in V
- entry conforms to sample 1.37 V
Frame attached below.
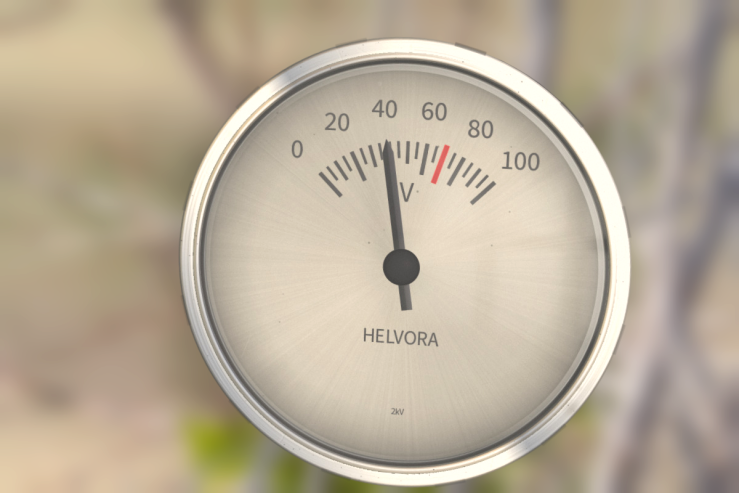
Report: 40 V
